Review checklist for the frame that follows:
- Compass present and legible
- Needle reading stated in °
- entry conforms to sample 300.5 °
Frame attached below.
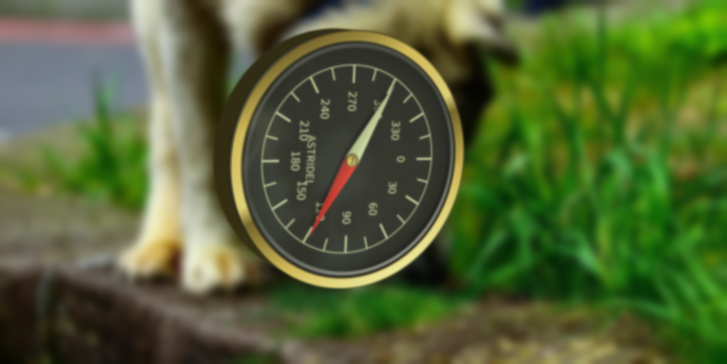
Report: 120 °
